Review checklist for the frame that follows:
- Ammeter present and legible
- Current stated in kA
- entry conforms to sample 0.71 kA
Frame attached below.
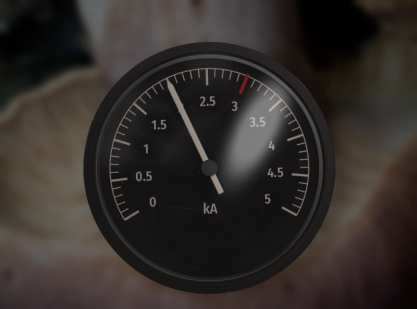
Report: 2 kA
